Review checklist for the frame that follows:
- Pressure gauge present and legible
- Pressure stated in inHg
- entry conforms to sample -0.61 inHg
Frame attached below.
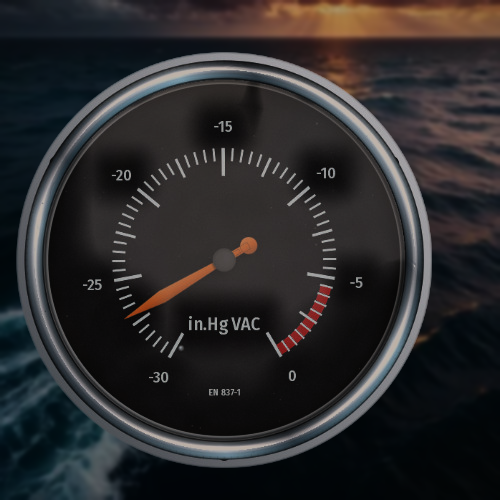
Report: -27 inHg
